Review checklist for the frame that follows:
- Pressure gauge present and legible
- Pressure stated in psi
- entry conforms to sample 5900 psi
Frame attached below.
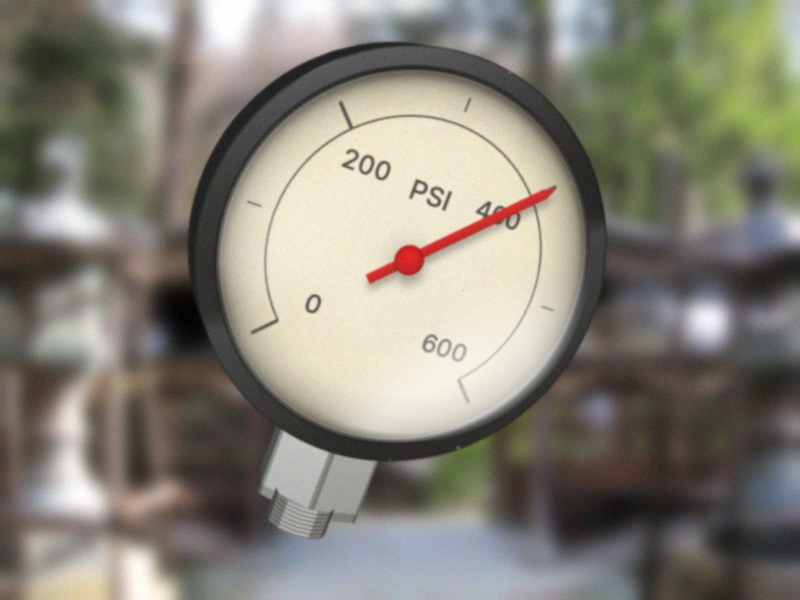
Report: 400 psi
